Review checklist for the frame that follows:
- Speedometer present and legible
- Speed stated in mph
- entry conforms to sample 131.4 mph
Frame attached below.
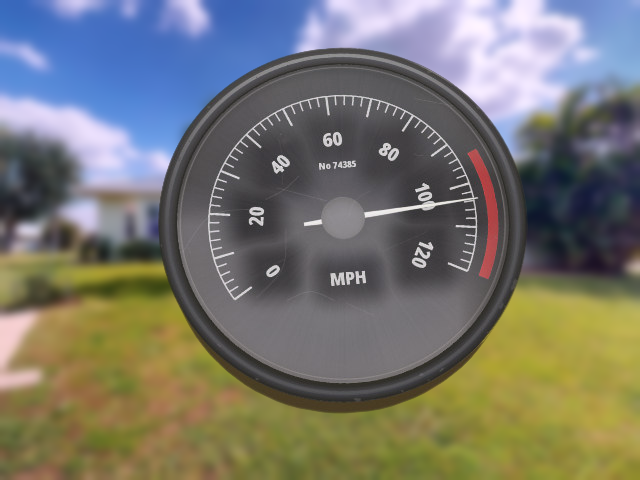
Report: 104 mph
